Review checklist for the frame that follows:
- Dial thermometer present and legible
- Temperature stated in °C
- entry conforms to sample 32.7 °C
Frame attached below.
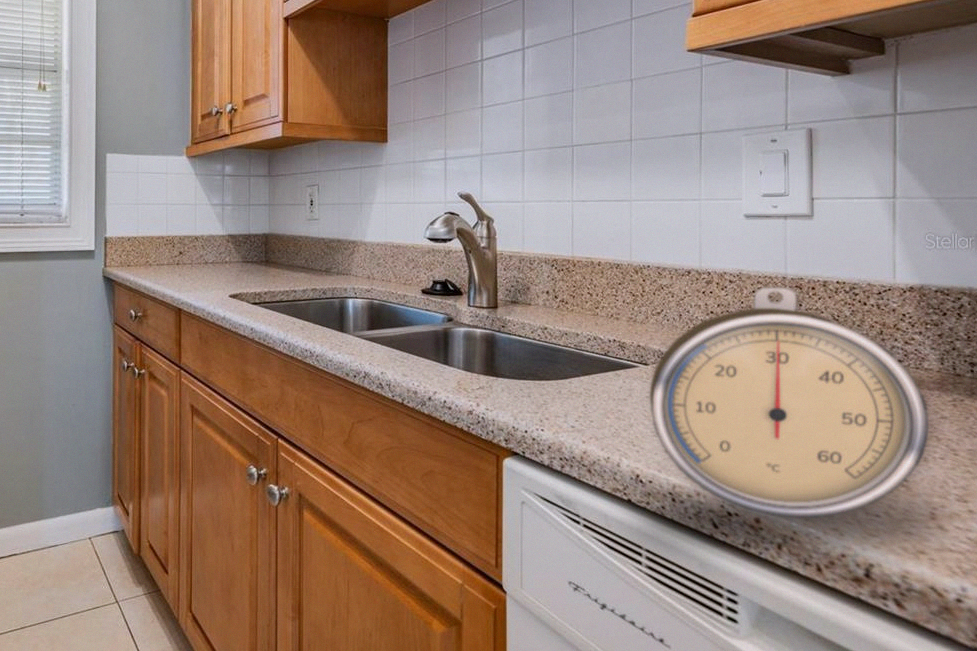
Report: 30 °C
